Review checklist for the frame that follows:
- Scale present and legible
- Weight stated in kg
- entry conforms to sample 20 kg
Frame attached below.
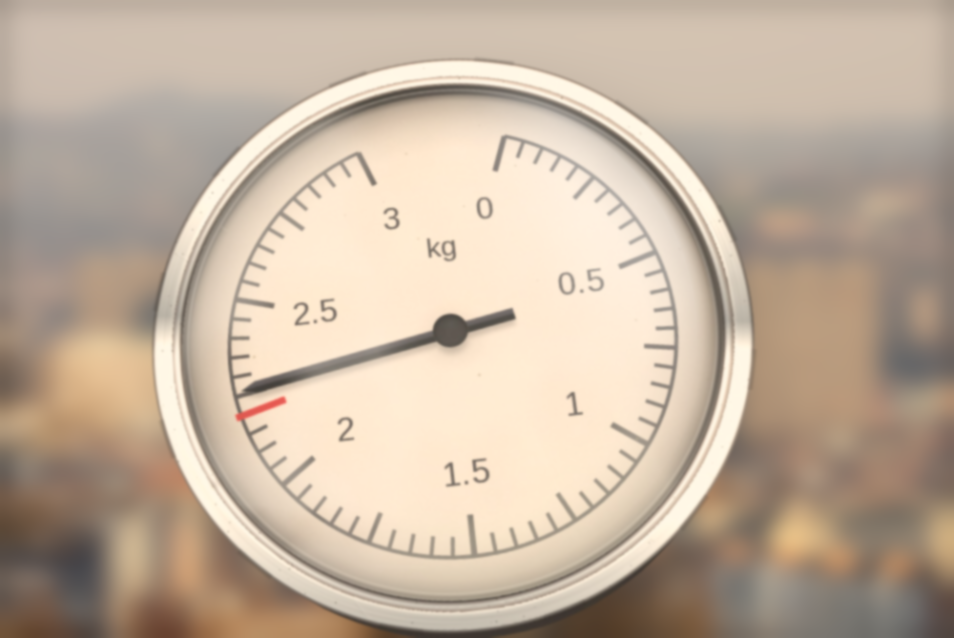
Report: 2.25 kg
